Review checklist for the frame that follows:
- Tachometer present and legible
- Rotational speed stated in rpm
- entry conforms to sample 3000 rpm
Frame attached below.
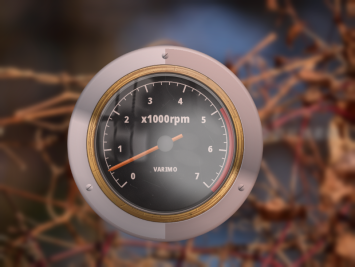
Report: 500 rpm
